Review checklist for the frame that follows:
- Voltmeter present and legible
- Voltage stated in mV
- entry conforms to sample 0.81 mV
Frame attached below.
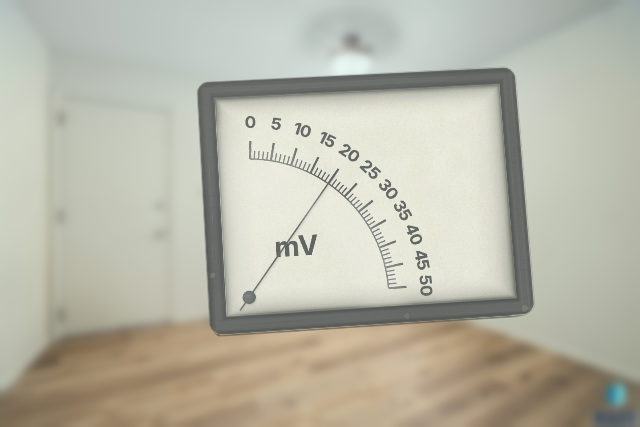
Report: 20 mV
